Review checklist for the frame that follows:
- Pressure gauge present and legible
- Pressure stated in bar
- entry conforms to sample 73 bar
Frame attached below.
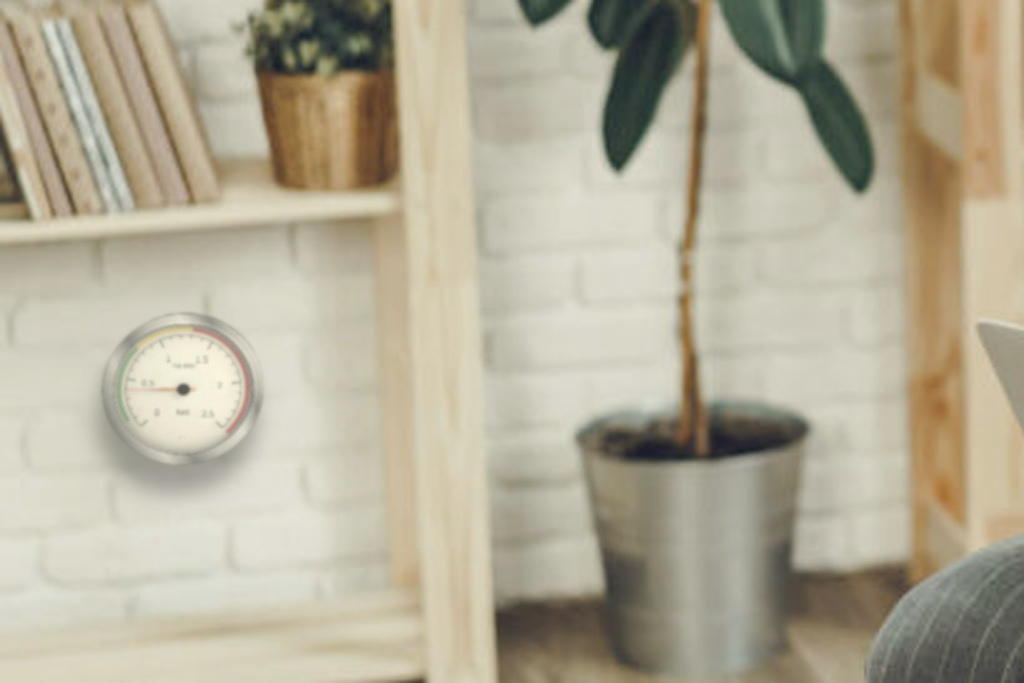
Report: 0.4 bar
